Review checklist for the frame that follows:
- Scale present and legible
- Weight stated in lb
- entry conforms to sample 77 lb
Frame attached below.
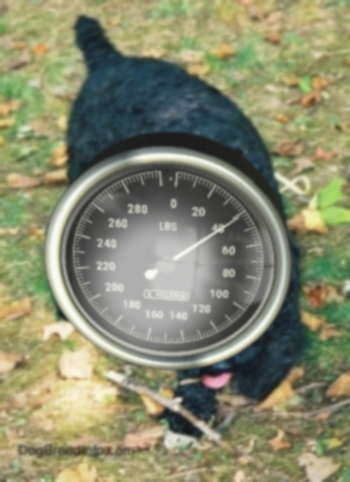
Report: 40 lb
